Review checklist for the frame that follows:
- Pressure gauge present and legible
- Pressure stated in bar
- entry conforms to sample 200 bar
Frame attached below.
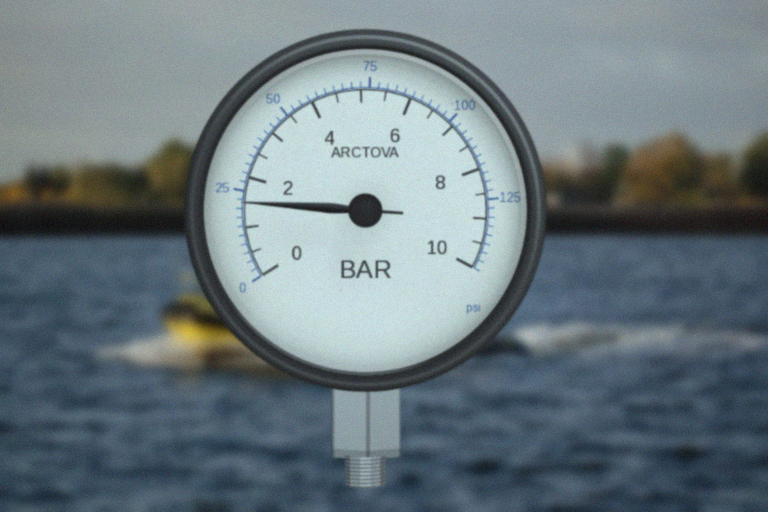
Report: 1.5 bar
